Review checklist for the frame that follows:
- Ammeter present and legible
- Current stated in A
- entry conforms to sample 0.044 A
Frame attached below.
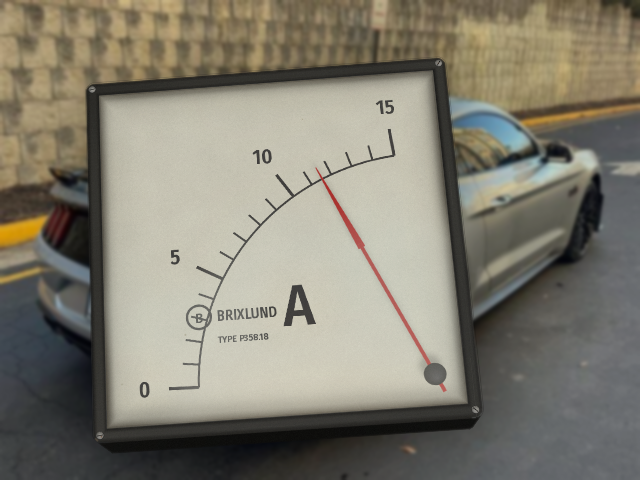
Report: 11.5 A
